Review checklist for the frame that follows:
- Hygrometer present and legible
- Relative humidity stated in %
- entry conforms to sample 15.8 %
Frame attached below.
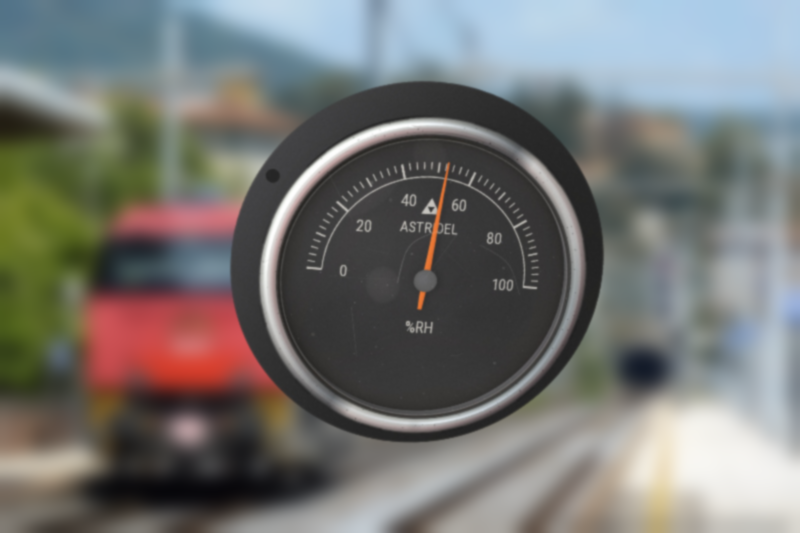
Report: 52 %
